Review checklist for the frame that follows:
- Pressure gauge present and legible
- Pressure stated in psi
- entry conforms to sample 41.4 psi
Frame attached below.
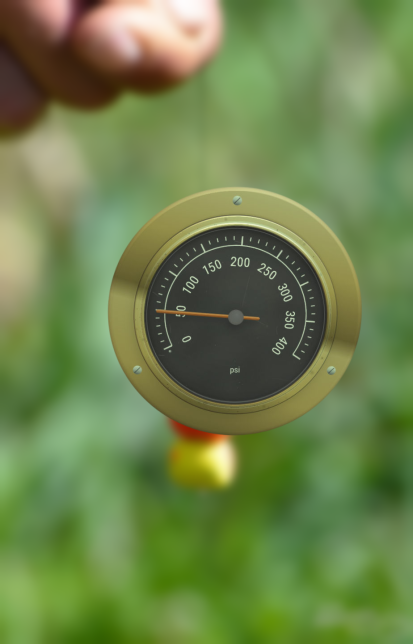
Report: 50 psi
